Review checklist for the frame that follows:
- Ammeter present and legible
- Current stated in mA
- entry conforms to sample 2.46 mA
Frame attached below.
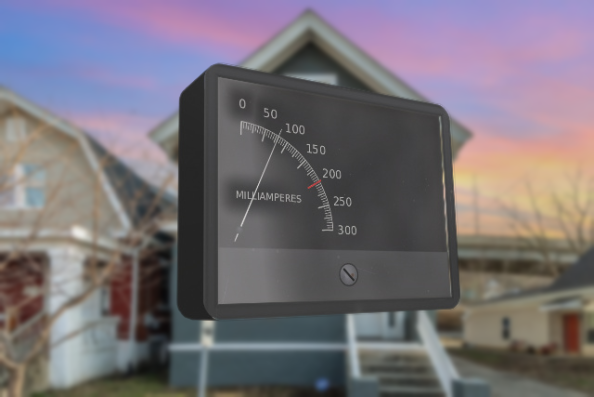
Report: 75 mA
